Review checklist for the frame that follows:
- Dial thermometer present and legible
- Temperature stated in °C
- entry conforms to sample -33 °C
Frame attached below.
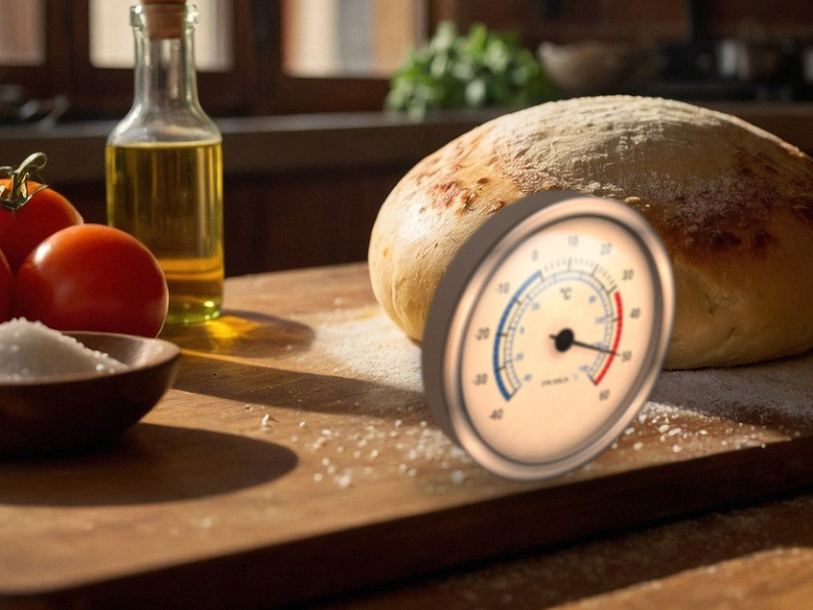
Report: 50 °C
